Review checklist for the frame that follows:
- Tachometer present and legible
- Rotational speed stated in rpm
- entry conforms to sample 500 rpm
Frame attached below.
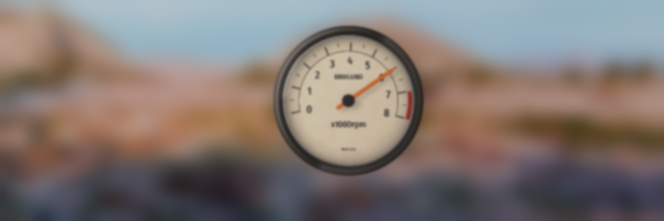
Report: 6000 rpm
